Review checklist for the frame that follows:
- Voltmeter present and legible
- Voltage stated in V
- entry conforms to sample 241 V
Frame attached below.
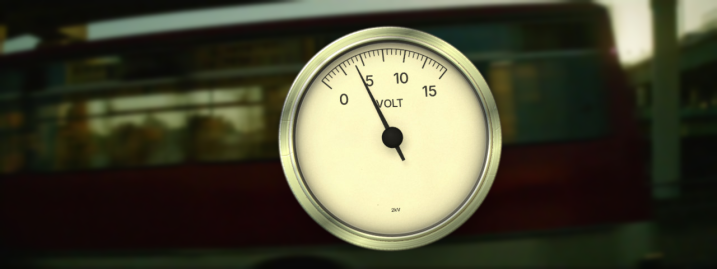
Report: 4 V
